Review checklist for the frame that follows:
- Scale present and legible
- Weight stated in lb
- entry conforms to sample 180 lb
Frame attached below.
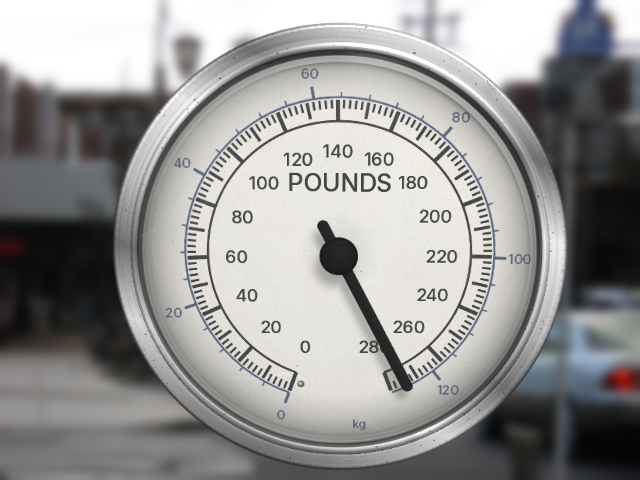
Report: 274 lb
